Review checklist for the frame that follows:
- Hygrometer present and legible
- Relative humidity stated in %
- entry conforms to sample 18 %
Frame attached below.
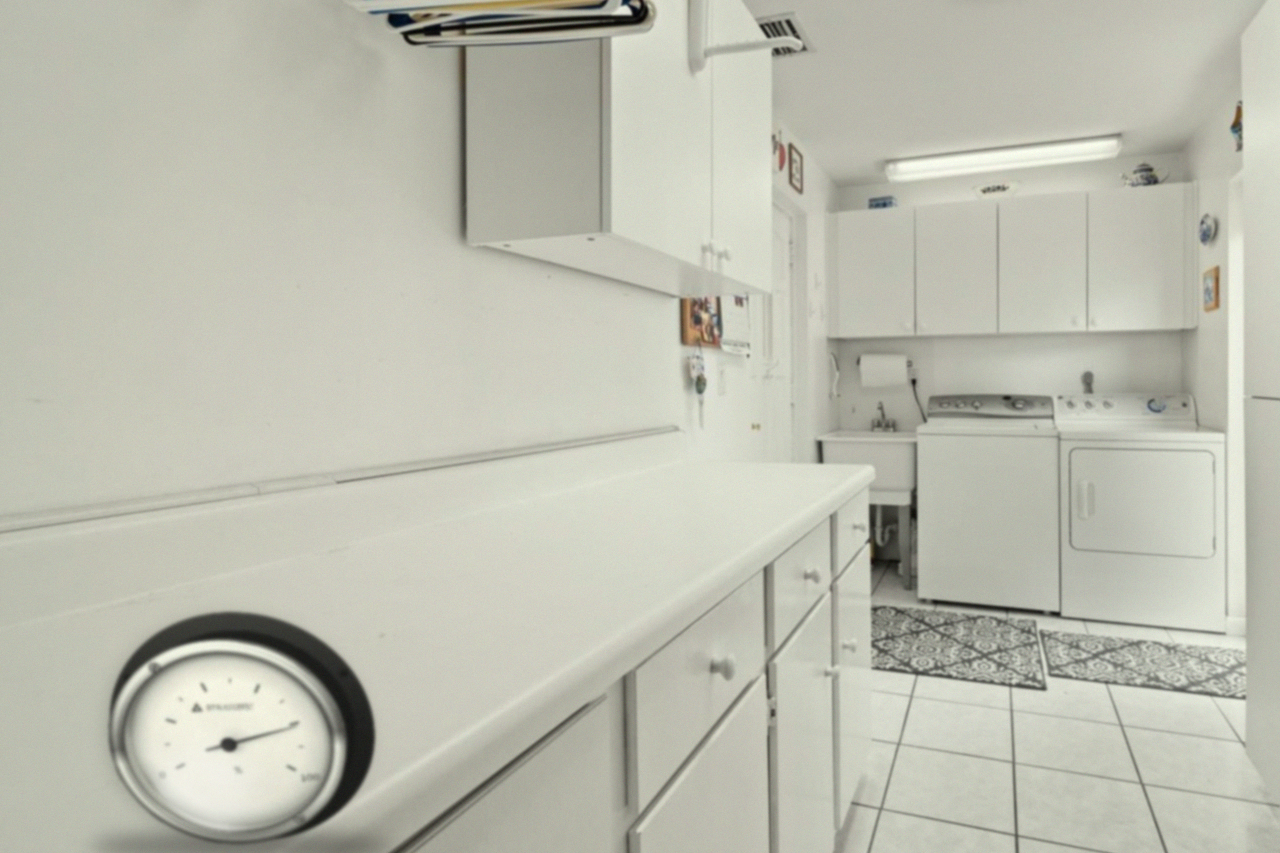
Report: 80 %
